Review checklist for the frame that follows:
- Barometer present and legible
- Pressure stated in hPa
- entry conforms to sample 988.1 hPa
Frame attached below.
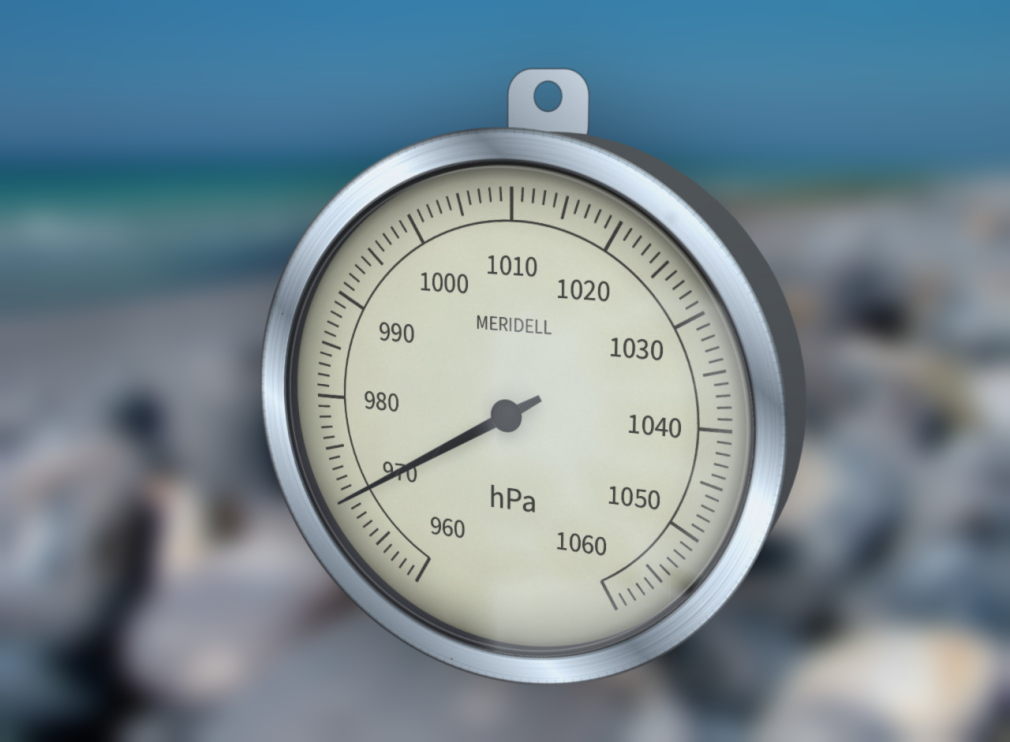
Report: 970 hPa
